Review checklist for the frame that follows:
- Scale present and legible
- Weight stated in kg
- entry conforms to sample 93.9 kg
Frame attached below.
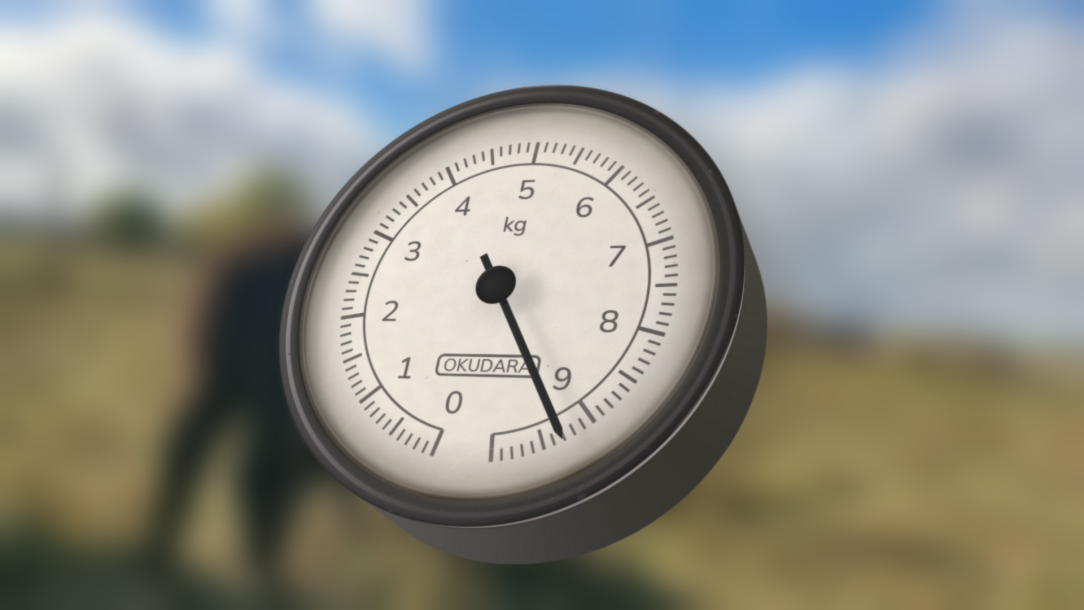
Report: 9.3 kg
